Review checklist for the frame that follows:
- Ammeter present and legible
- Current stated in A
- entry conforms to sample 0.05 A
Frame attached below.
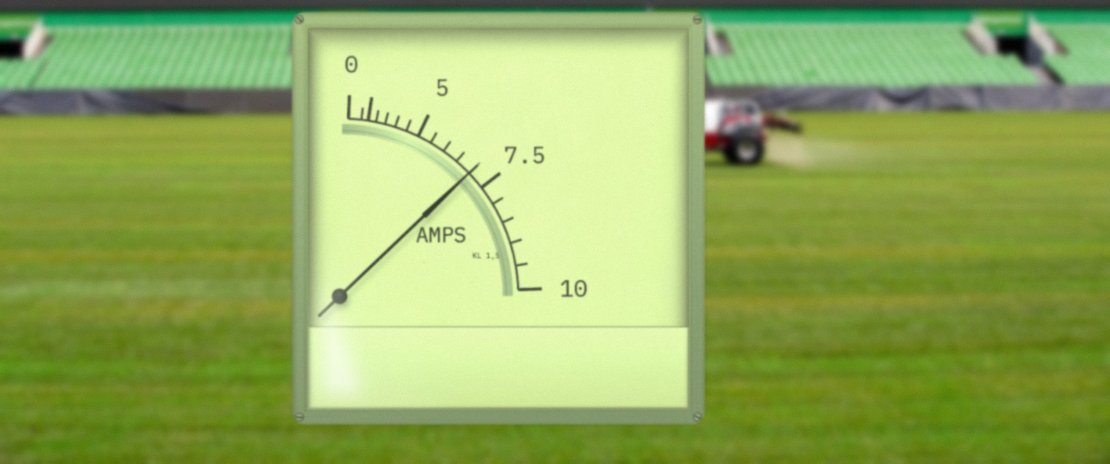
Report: 7 A
